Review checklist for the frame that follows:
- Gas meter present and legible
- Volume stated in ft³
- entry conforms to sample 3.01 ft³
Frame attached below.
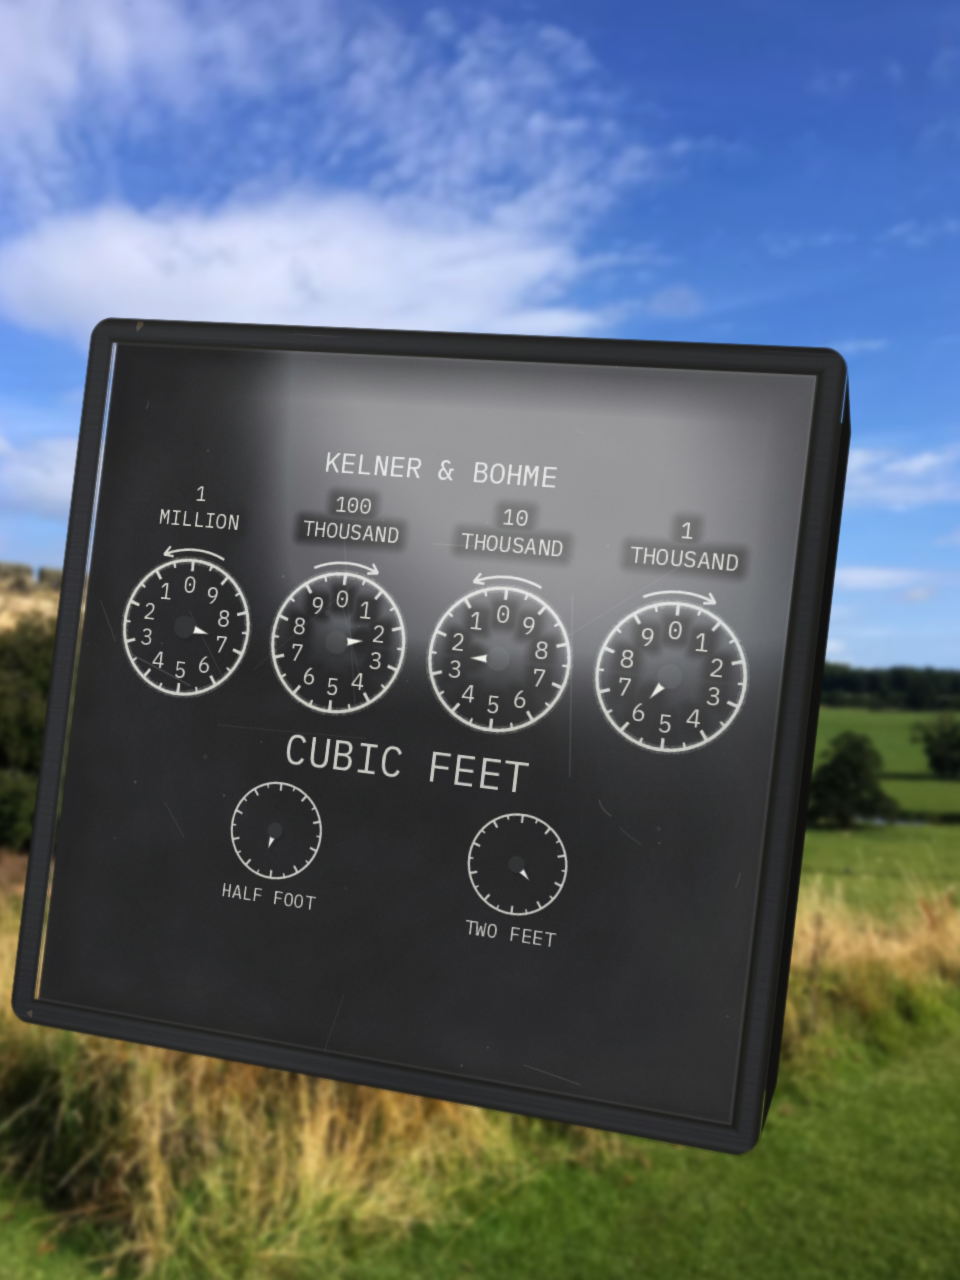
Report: 722600 ft³
